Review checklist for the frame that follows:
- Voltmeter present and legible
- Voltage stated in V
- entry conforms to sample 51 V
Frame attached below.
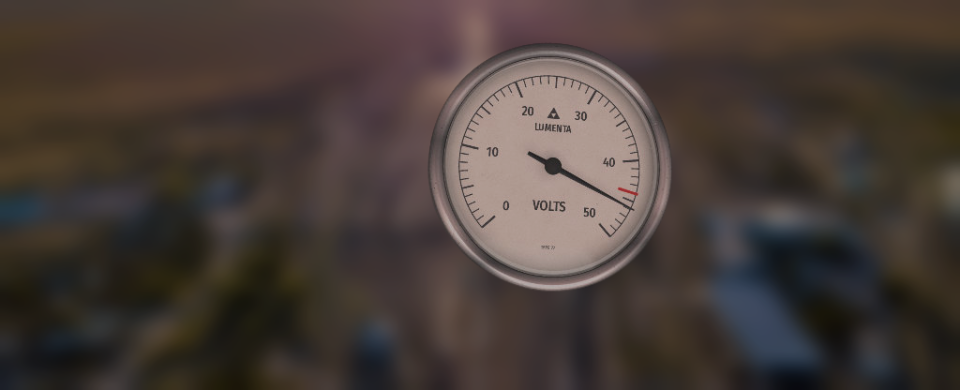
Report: 46 V
